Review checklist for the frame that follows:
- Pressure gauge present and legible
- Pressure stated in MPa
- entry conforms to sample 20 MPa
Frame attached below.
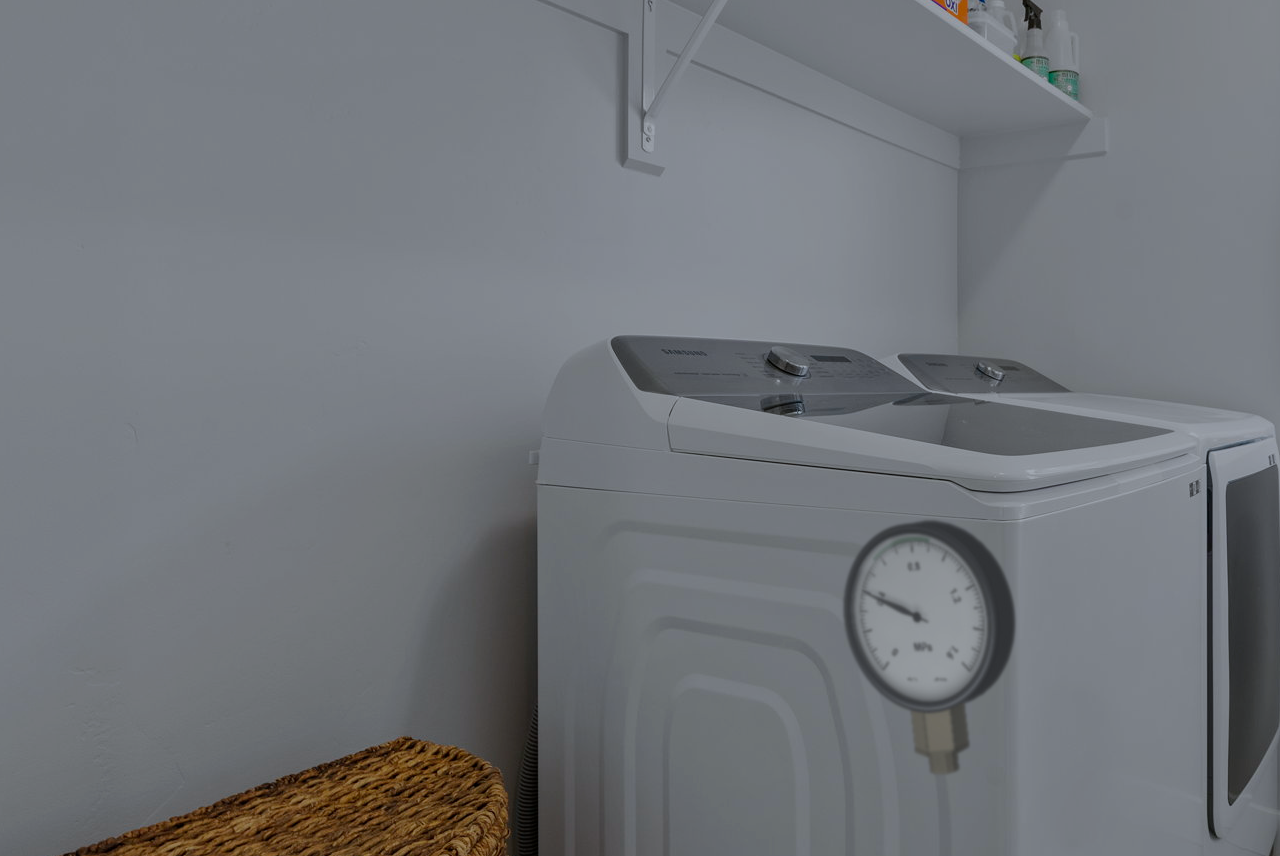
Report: 0.4 MPa
